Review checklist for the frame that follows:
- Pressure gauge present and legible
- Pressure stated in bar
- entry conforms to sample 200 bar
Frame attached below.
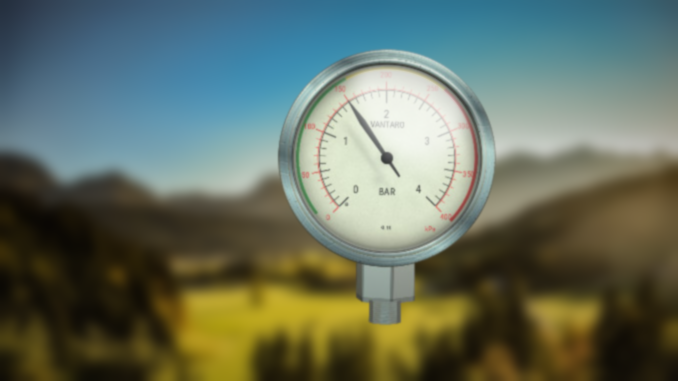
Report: 1.5 bar
